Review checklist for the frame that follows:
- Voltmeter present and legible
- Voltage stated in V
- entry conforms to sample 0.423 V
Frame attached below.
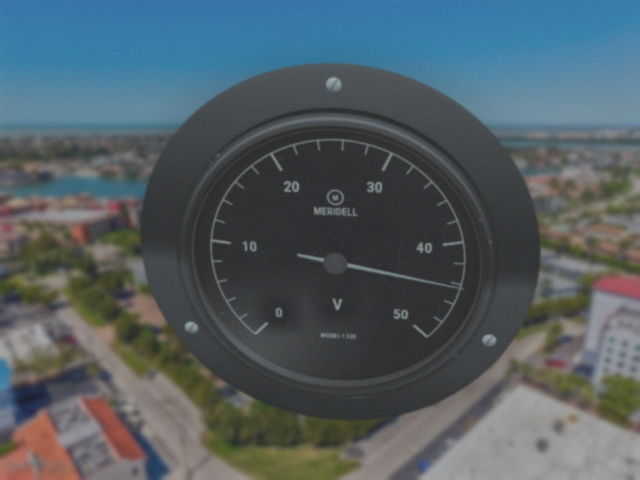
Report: 44 V
